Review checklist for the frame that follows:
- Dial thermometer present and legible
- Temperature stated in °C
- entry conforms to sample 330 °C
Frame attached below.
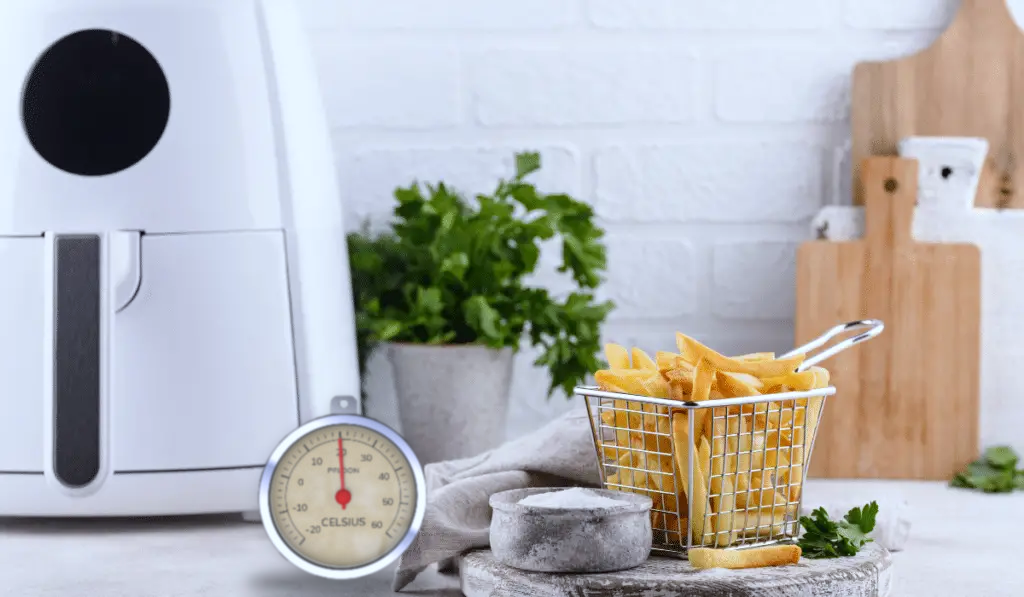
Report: 20 °C
